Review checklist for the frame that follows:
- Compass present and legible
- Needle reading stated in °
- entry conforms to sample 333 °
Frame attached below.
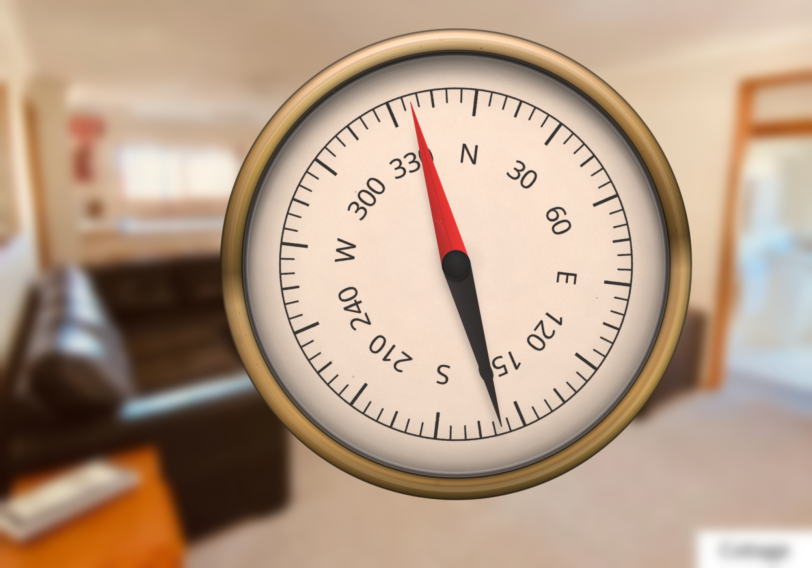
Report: 337.5 °
